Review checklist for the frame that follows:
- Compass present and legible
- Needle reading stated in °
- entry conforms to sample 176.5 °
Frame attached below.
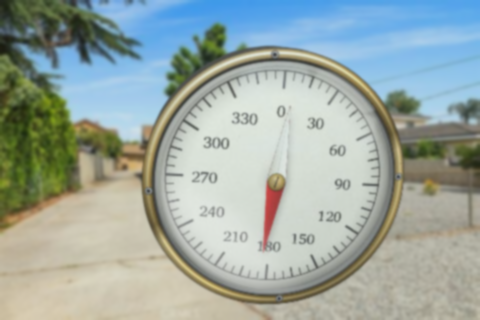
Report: 185 °
